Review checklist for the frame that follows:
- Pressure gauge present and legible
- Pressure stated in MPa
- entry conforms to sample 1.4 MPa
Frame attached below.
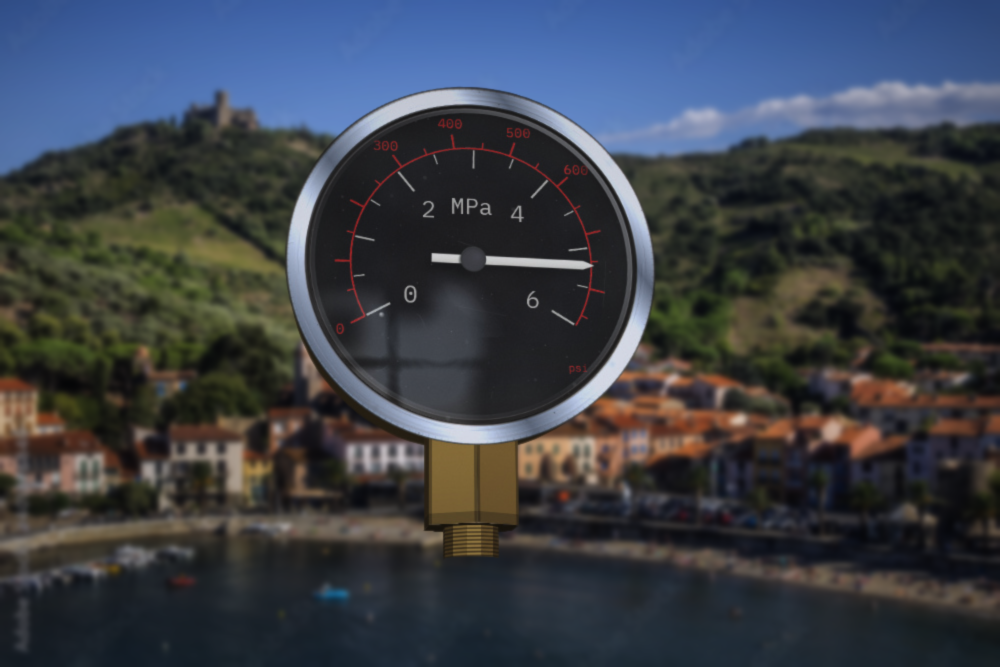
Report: 5.25 MPa
